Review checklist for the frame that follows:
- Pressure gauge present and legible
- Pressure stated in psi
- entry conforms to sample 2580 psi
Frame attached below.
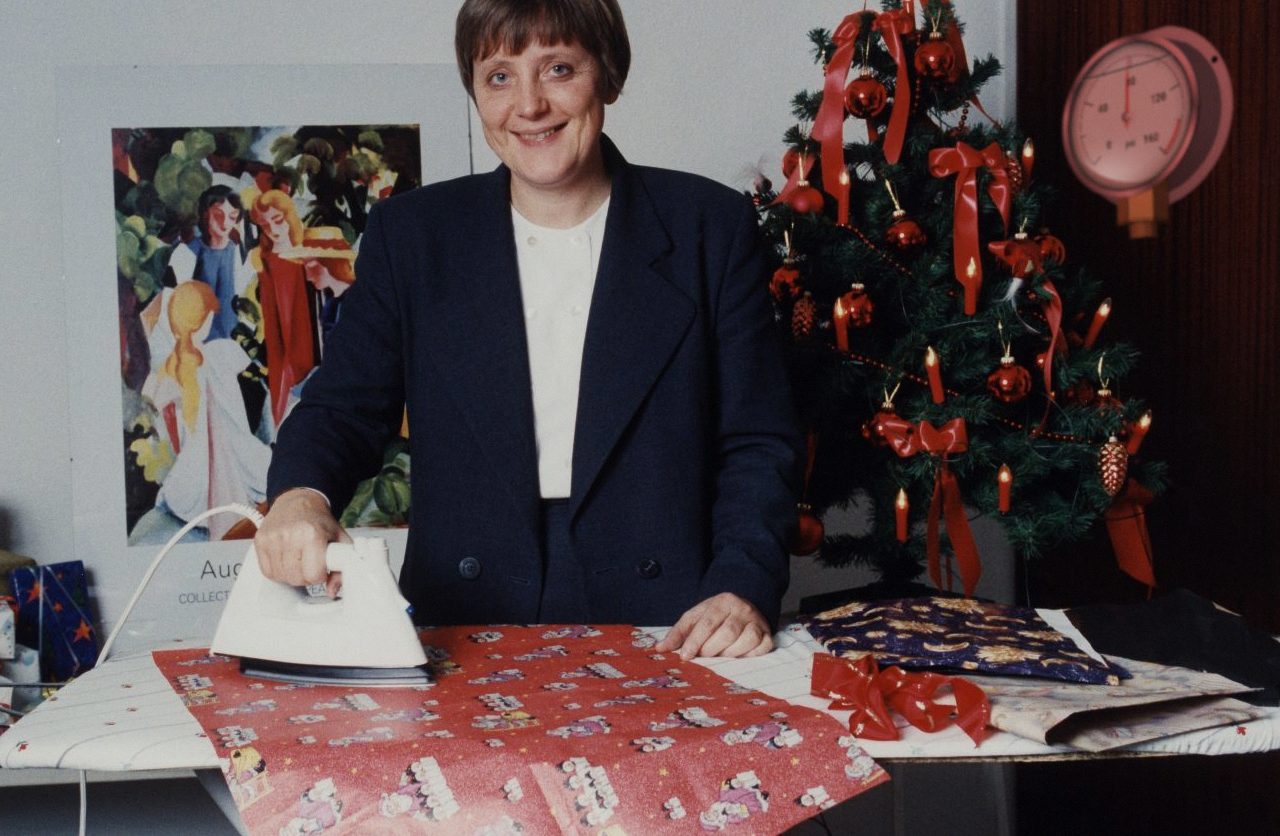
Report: 80 psi
